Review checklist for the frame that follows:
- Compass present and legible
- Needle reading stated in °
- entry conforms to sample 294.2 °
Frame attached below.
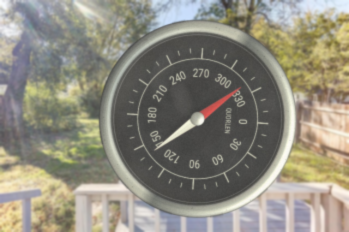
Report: 320 °
